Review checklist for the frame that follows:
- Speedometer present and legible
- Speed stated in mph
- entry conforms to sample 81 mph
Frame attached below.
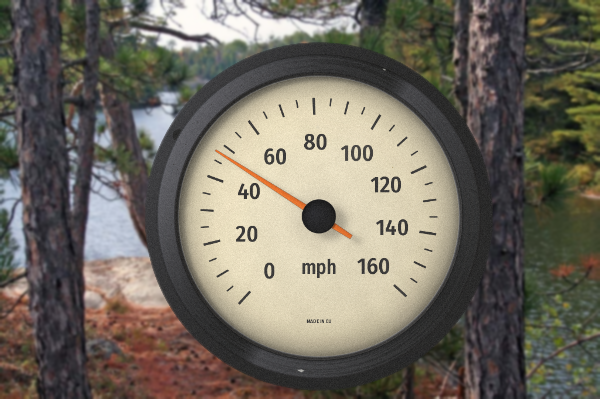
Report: 47.5 mph
